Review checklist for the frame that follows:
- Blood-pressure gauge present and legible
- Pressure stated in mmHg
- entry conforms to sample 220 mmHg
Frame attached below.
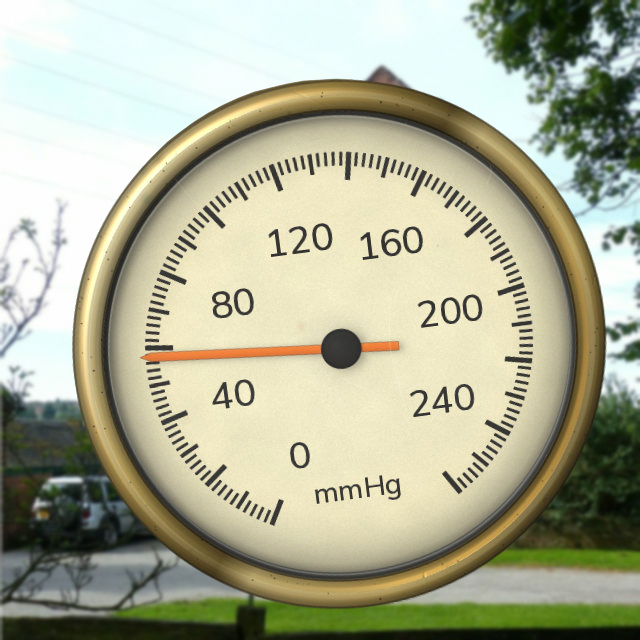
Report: 58 mmHg
